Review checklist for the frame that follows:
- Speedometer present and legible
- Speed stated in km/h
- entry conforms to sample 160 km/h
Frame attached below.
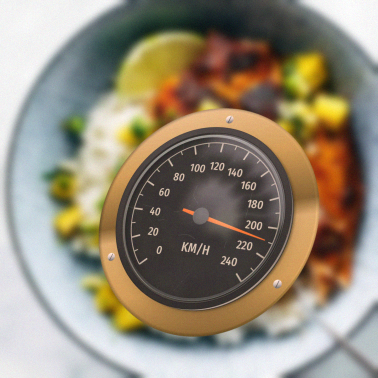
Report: 210 km/h
